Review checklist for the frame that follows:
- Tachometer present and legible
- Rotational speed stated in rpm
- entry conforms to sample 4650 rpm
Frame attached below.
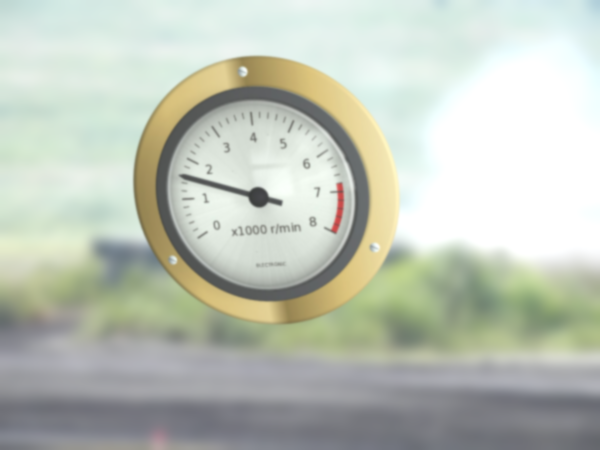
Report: 1600 rpm
